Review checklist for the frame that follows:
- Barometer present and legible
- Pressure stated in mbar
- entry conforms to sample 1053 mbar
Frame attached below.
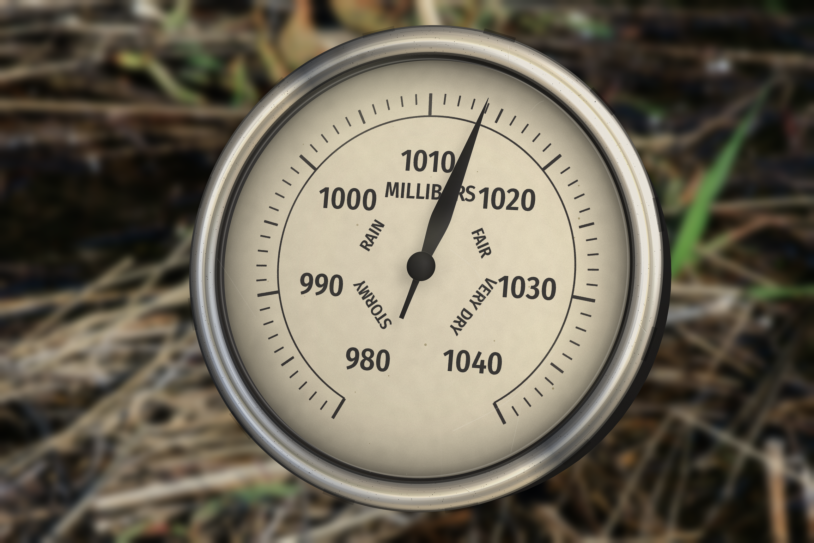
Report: 1014 mbar
